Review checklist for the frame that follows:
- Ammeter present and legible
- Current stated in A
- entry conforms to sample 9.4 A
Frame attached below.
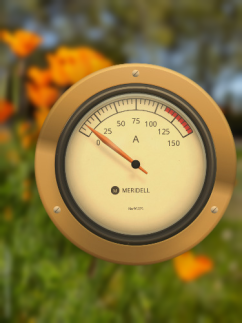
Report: 10 A
